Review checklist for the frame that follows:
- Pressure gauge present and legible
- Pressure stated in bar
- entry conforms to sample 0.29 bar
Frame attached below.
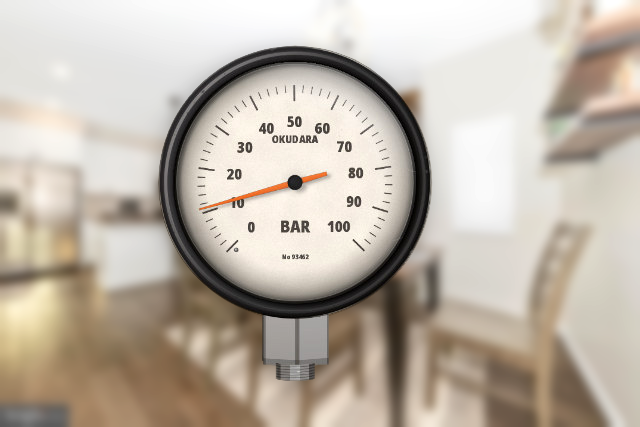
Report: 11 bar
